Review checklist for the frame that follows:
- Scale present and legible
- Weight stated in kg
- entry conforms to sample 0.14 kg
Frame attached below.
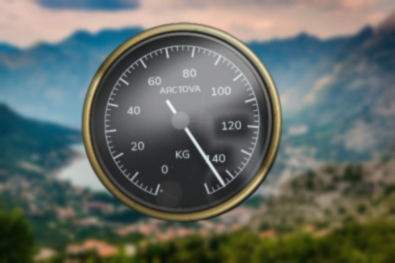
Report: 144 kg
